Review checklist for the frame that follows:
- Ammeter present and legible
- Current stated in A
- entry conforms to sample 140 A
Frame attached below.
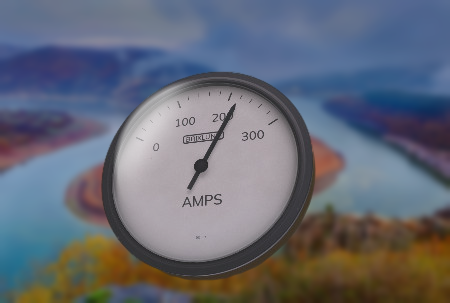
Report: 220 A
